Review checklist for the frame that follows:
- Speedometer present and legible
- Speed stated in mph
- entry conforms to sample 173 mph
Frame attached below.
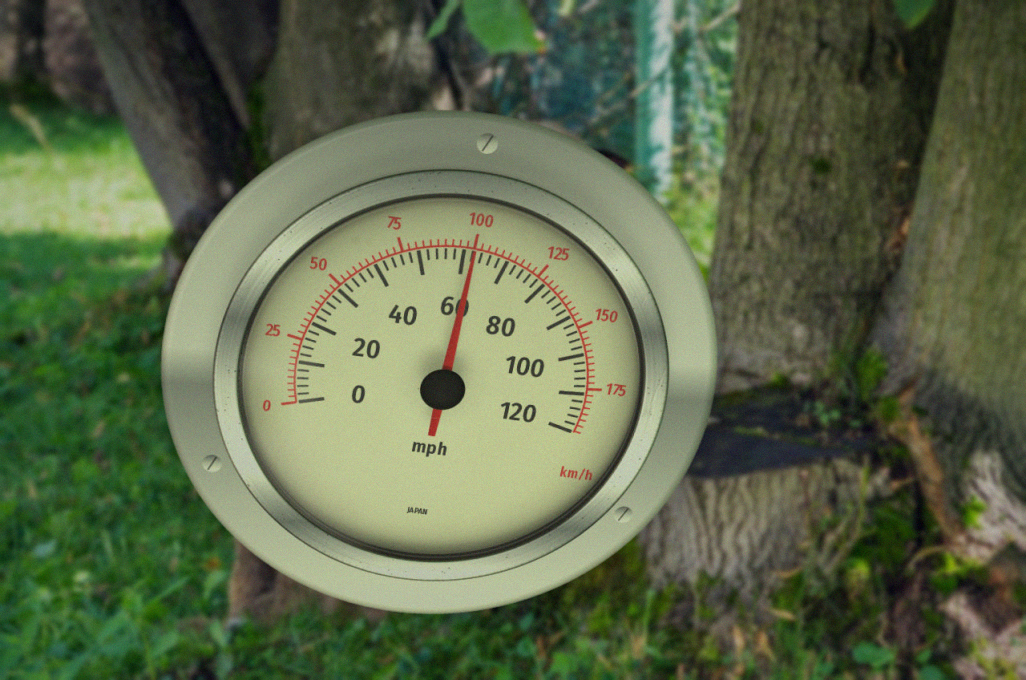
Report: 62 mph
